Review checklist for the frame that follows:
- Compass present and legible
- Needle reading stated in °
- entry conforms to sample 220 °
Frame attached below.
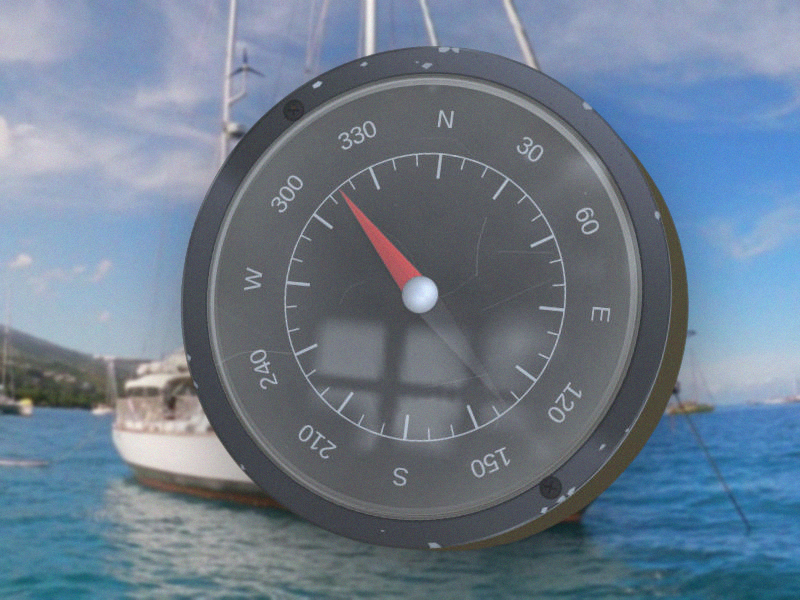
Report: 315 °
